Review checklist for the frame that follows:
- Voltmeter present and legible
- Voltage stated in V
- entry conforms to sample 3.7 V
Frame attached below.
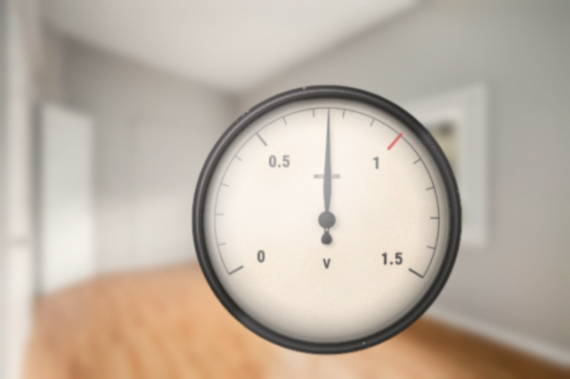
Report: 0.75 V
